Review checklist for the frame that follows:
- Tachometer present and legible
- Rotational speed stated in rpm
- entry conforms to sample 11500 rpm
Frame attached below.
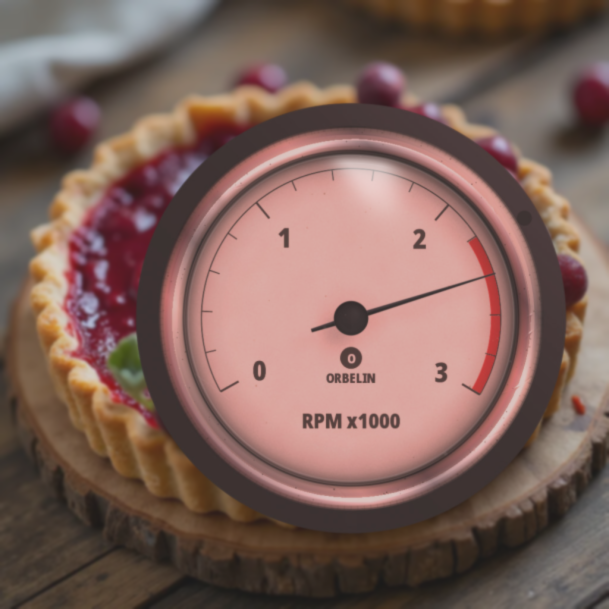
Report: 2400 rpm
